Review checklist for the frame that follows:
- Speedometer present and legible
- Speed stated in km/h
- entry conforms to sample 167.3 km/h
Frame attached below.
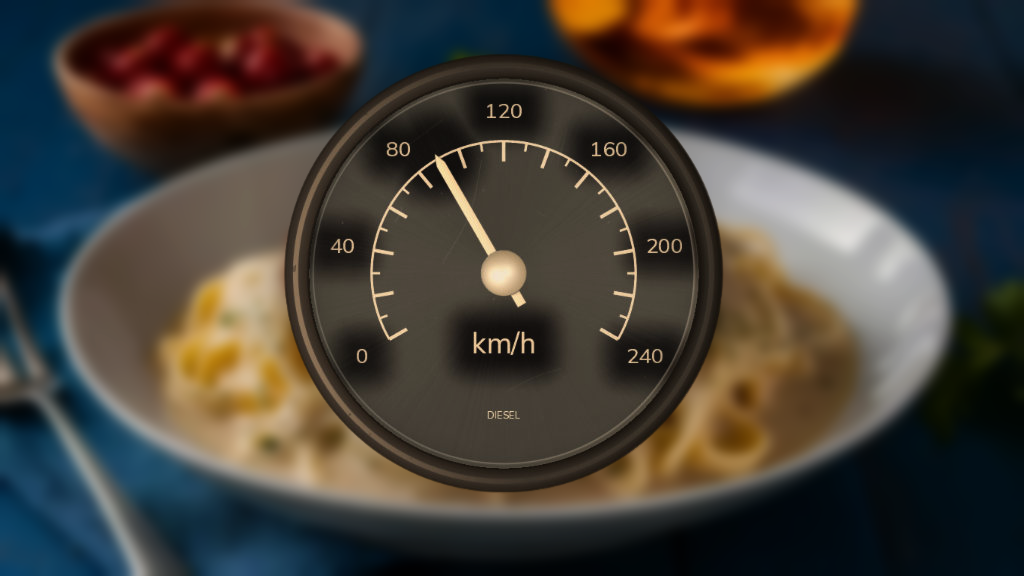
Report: 90 km/h
